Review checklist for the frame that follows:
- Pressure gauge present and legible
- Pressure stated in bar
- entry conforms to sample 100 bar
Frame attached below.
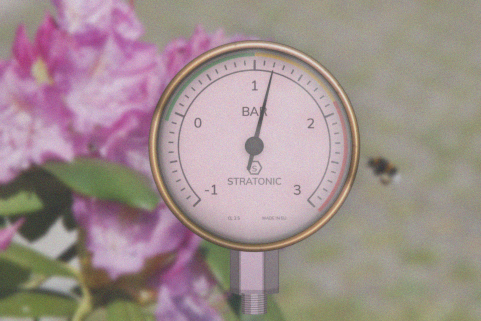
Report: 1.2 bar
